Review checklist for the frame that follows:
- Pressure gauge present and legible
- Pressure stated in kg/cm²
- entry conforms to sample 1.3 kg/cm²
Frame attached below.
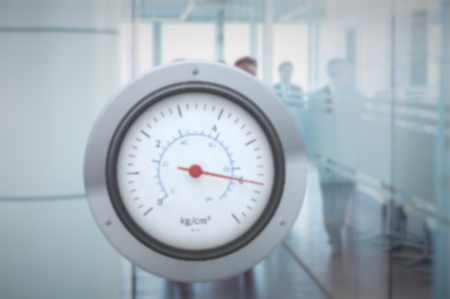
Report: 6 kg/cm²
